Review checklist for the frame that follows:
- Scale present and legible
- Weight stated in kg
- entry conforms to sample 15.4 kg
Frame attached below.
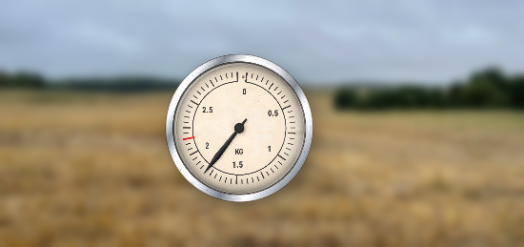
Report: 1.8 kg
